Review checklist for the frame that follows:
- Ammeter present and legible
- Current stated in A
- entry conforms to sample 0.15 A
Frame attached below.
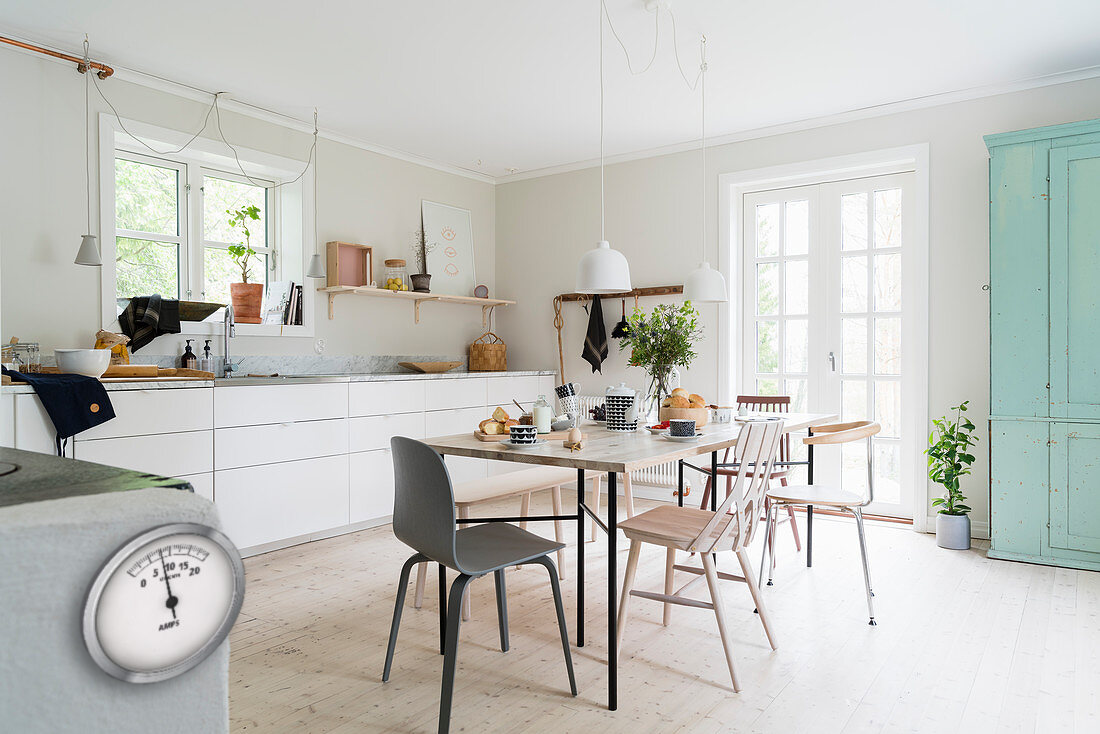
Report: 7.5 A
